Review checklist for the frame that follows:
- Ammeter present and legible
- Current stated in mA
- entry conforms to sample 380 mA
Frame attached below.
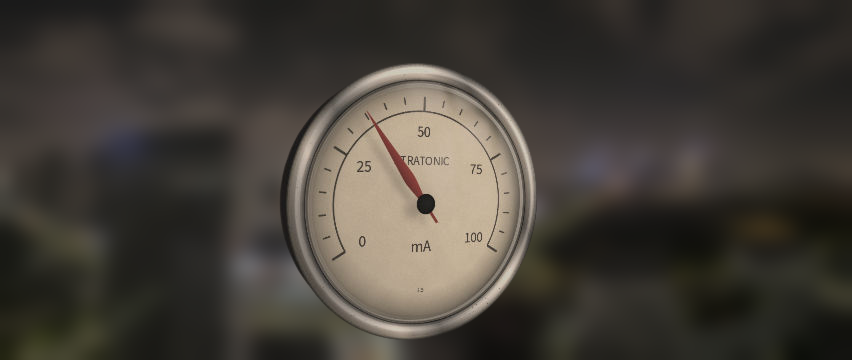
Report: 35 mA
